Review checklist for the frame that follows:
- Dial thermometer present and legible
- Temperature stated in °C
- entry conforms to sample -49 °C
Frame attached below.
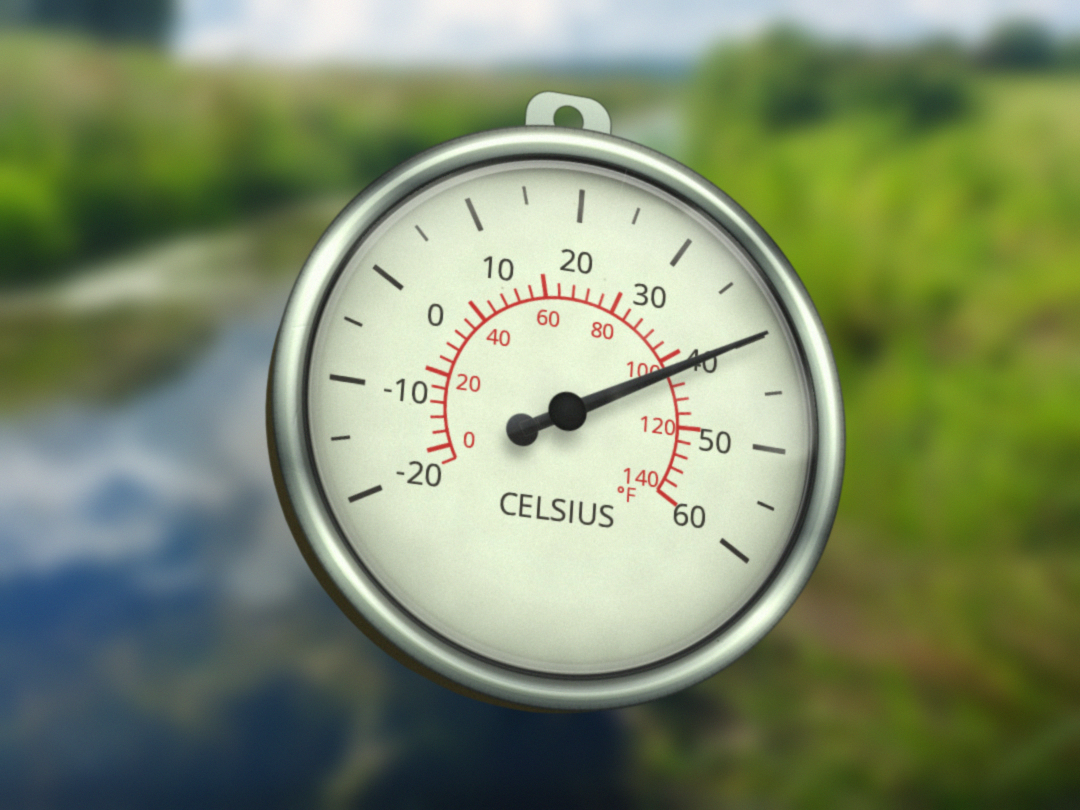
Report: 40 °C
